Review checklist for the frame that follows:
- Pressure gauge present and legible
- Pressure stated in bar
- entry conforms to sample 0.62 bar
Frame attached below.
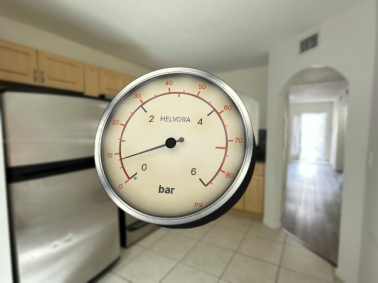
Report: 0.5 bar
